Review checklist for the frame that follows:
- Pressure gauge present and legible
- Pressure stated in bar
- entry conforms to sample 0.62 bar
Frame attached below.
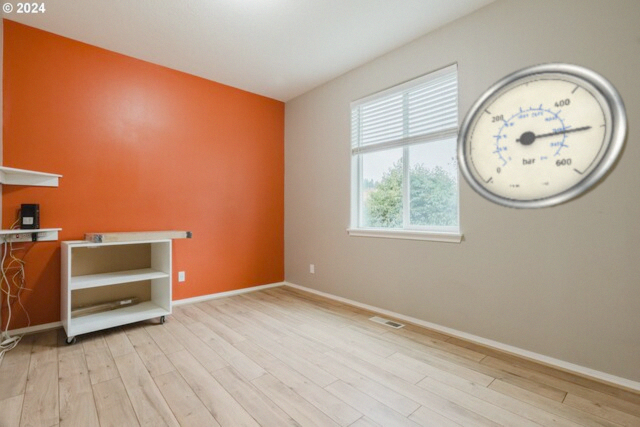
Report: 500 bar
